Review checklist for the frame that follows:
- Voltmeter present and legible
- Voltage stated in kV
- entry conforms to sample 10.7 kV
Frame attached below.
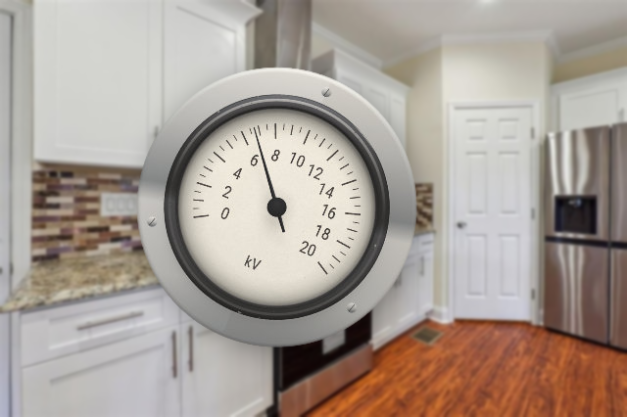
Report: 6.75 kV
